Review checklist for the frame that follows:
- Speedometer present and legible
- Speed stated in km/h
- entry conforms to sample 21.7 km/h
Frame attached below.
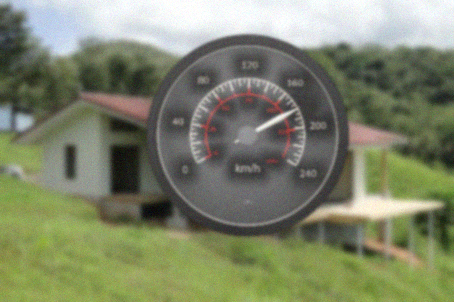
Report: 180 km/h
